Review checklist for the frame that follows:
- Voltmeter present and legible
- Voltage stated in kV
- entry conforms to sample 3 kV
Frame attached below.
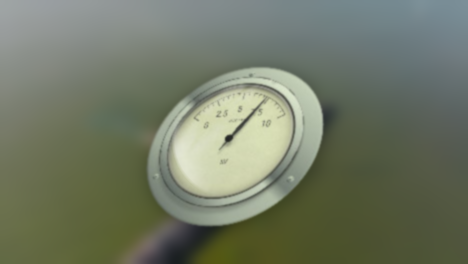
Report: 7.5 kV
